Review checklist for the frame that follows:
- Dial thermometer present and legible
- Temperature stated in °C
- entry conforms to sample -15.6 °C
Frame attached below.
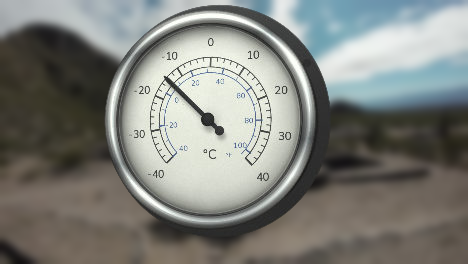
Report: -14 °C
